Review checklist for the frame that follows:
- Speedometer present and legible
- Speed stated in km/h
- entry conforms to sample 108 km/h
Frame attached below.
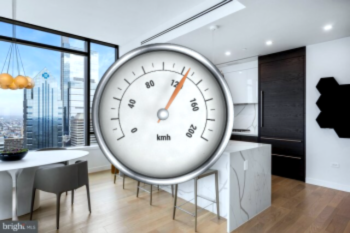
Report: 125 km/h
